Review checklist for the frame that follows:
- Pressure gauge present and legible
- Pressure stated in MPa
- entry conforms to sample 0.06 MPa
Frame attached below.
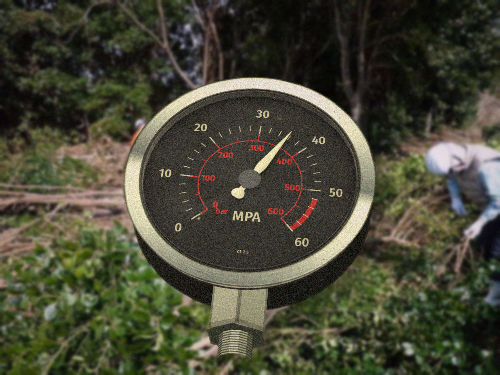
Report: 36 MPa
